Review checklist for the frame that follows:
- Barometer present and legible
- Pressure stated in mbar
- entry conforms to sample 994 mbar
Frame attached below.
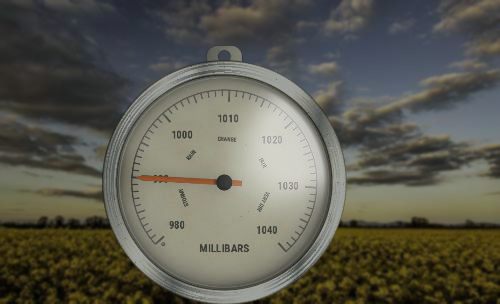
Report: 990 mbar
